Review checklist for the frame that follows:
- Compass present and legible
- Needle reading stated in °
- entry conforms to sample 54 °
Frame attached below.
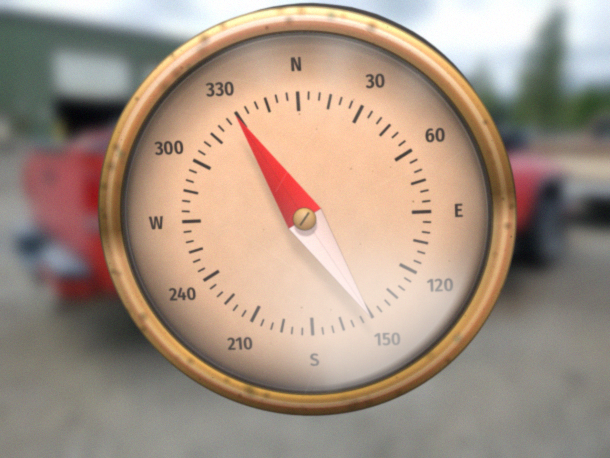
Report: 330 °
